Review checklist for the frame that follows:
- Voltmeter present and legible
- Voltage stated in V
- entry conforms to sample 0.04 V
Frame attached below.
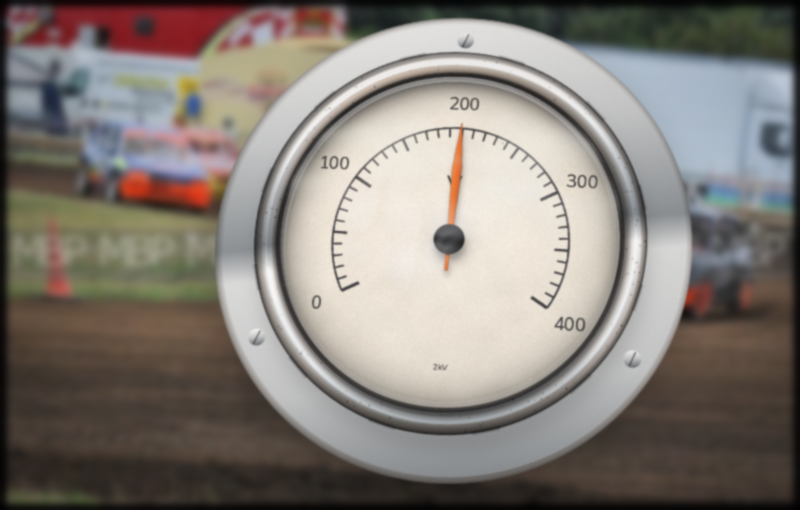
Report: 200 V
